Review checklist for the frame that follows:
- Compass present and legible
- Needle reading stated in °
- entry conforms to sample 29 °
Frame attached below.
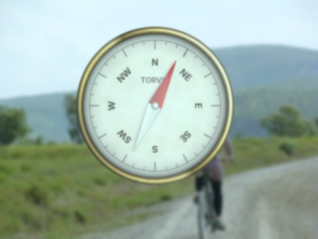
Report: 25 °
